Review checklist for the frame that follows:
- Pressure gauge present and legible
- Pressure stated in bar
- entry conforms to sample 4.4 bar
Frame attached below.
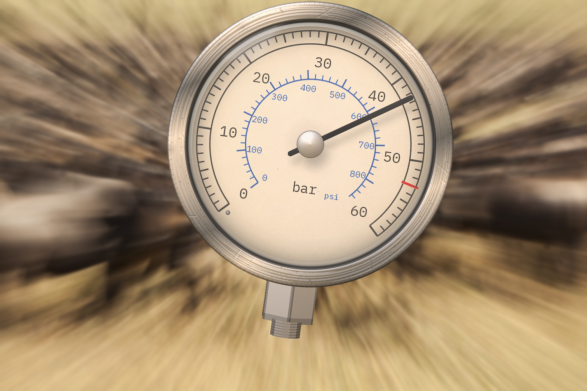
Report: 42.5 bar
